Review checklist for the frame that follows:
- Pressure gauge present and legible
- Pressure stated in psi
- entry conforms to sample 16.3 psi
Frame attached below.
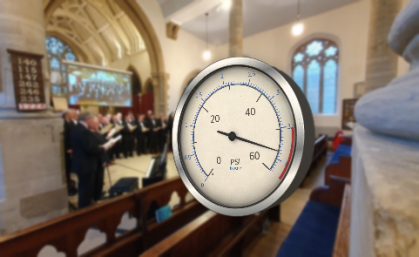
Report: 55 psi
